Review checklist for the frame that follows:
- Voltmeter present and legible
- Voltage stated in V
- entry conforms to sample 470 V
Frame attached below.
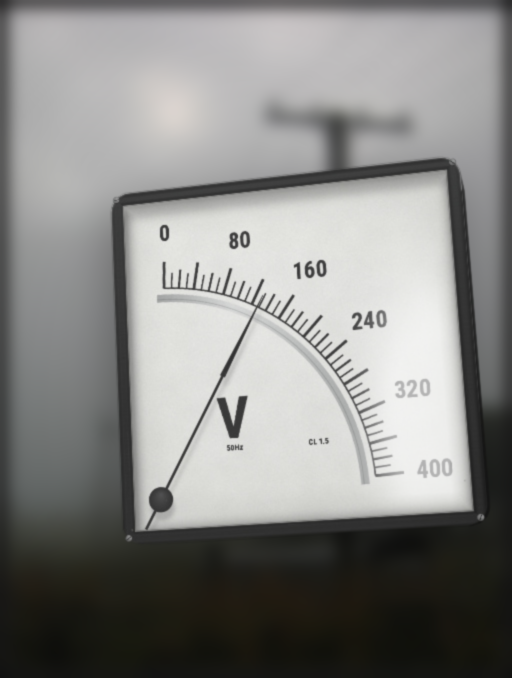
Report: 130 V
